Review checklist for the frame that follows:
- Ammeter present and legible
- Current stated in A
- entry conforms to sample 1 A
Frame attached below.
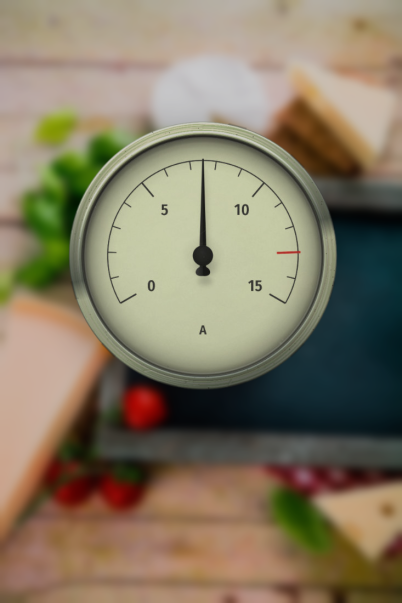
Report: 7.5 A
